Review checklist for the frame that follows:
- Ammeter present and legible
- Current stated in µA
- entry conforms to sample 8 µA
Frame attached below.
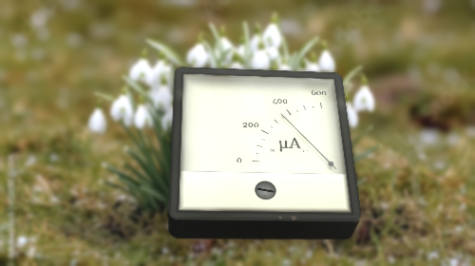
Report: 350 µA
